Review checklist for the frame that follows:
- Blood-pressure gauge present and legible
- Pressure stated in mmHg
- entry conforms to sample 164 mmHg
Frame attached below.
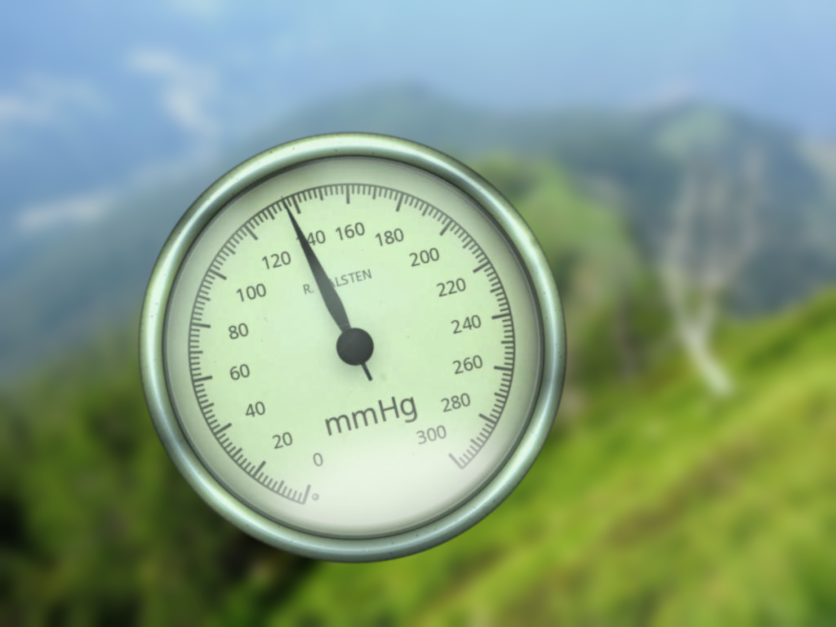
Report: 136 mmHg
